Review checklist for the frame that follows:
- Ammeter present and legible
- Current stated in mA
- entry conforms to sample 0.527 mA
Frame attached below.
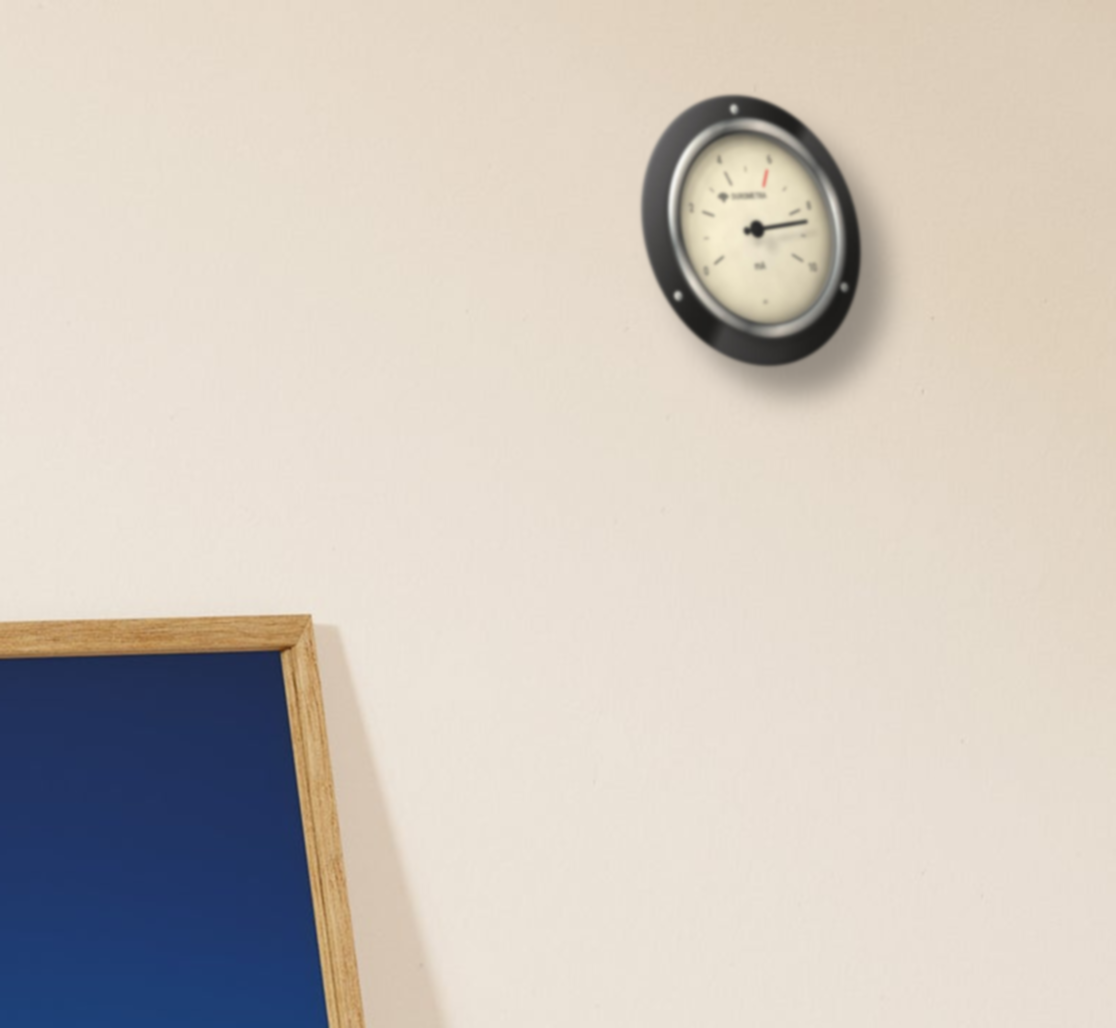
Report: 8.5 mA
